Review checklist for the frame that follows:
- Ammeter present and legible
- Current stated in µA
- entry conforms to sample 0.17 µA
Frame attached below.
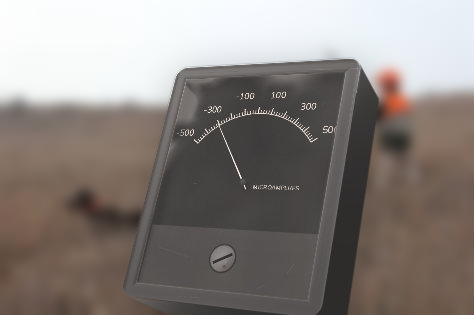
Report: -300 µA
